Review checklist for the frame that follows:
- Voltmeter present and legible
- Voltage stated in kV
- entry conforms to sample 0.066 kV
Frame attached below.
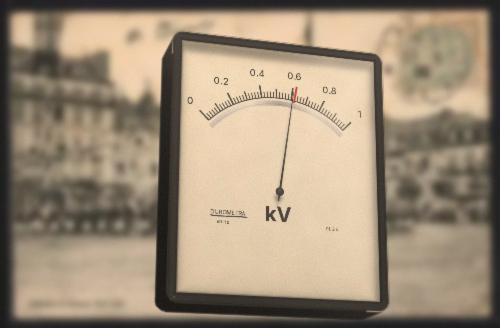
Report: 0.6 kV
